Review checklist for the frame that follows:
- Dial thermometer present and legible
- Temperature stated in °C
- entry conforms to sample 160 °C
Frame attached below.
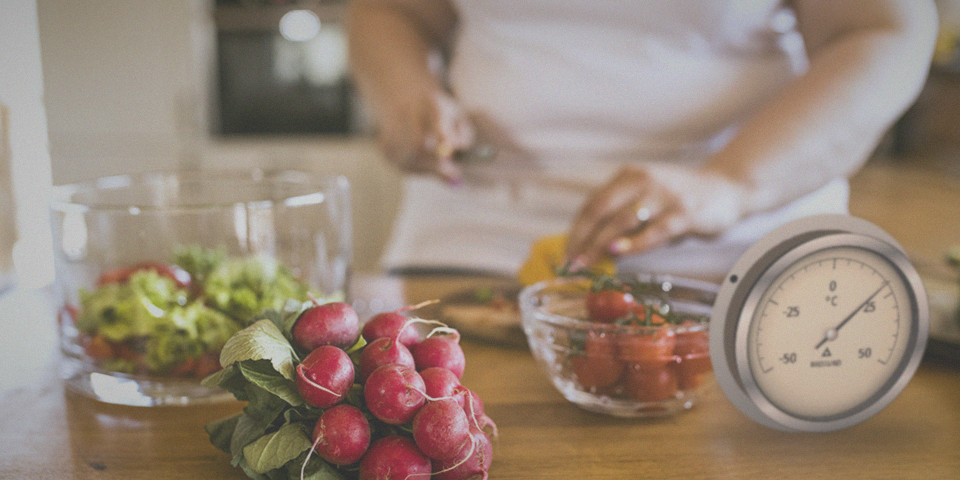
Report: 20 °C
